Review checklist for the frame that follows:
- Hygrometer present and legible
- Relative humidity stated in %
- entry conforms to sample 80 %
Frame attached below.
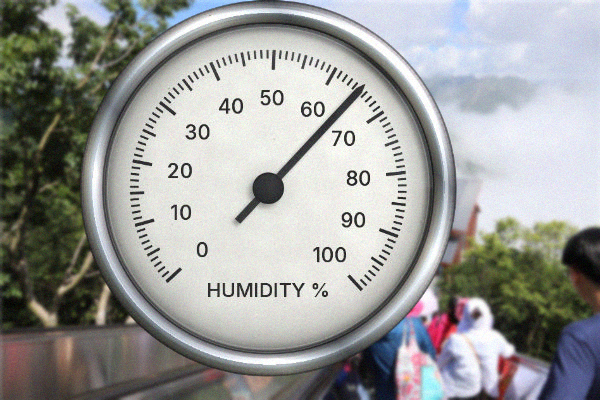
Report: 65 %
